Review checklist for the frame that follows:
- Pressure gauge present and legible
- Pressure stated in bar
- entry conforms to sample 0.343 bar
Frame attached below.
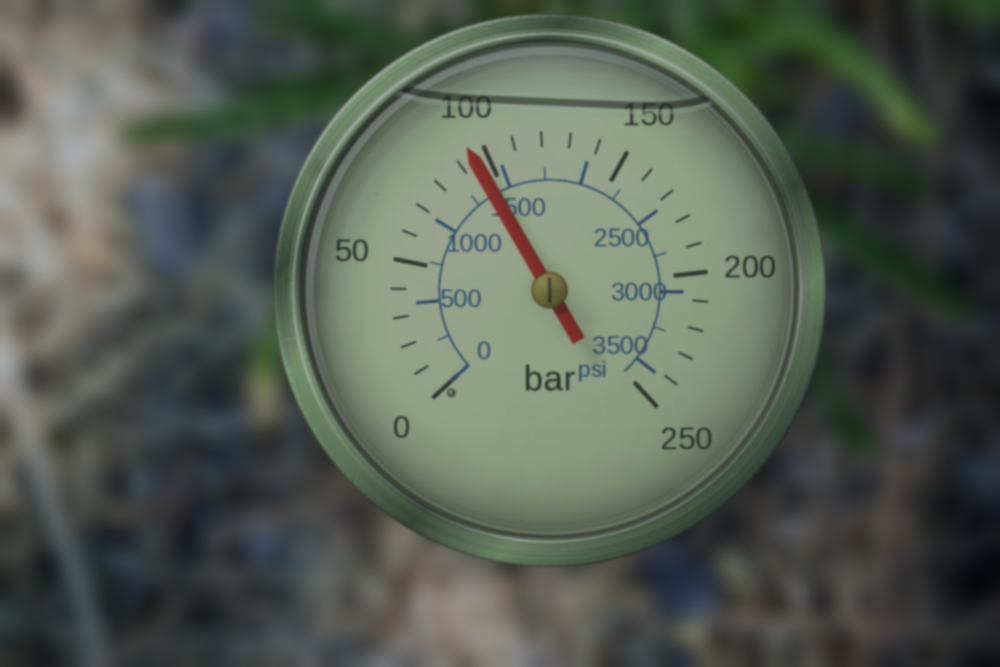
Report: 95 bar
